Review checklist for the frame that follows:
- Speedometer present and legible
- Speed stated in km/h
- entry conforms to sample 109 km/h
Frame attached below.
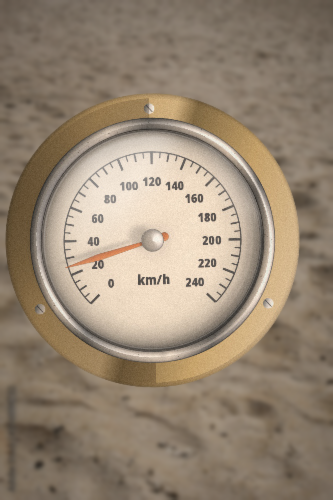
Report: 25 km/h
